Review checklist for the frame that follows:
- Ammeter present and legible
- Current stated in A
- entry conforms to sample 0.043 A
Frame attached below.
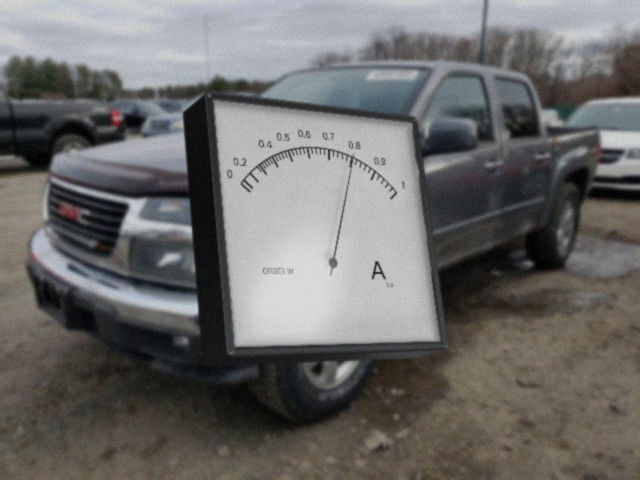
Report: 0.8 A
